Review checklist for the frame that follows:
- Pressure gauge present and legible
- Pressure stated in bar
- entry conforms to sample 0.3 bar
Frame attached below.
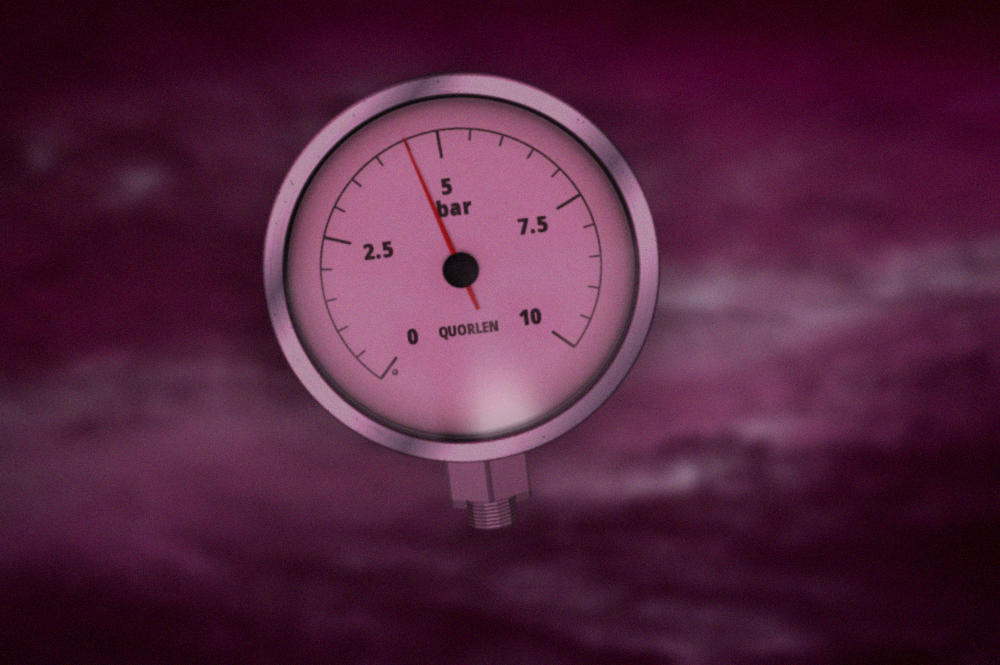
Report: 4.5 bar
